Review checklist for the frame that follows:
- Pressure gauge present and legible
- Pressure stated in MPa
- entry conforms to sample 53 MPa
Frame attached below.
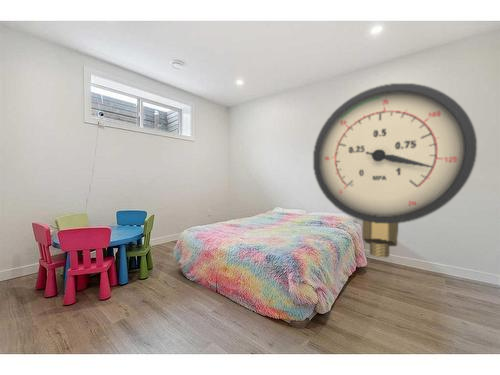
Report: 0.9 MPa
